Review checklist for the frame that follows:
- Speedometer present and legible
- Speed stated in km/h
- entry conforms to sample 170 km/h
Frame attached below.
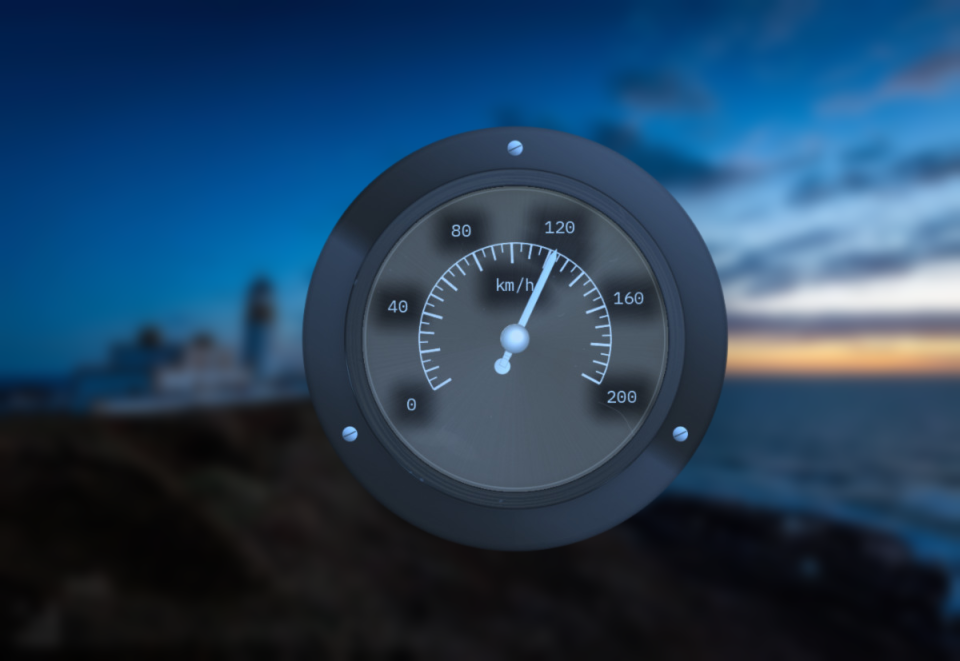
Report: 122.5 km/h
